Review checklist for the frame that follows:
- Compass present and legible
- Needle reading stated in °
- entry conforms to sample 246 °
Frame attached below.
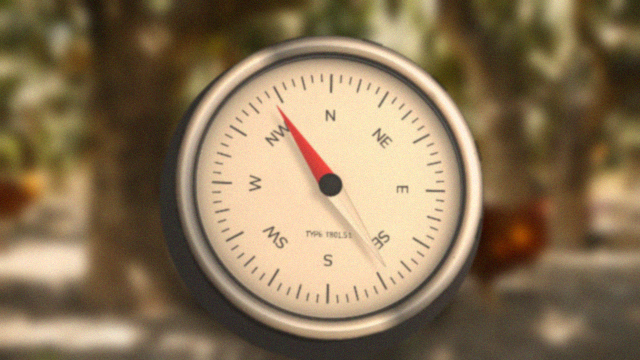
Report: 325 °
